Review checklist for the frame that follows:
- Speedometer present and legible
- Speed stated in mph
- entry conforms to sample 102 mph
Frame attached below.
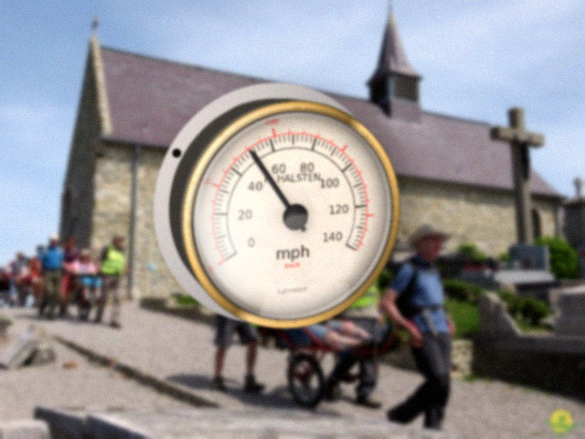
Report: 50 mph
